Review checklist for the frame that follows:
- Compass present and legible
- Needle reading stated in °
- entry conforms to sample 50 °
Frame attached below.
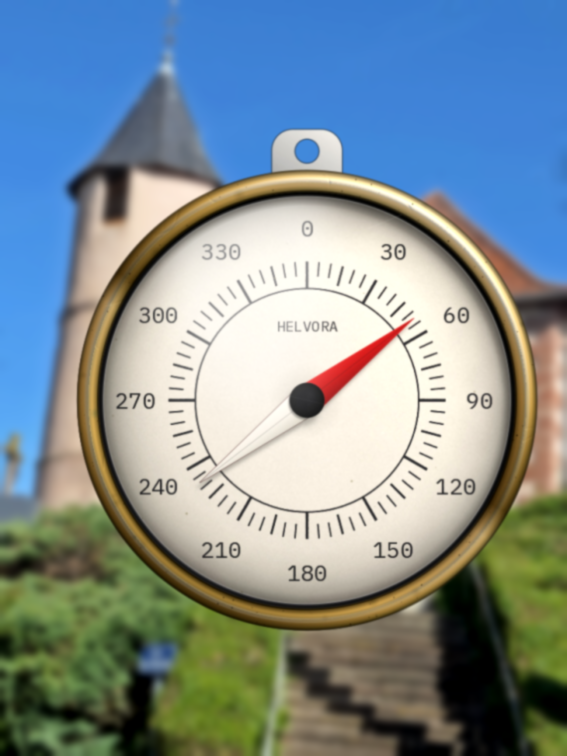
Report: 52.5 °
